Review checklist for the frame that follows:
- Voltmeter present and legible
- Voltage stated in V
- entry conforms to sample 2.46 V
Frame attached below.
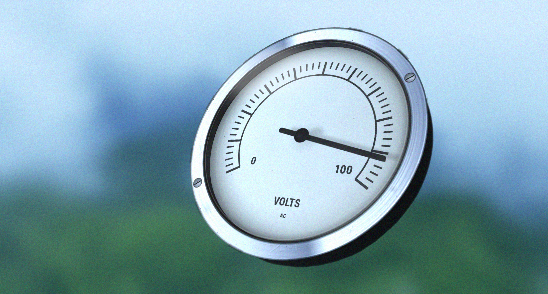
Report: 92 V
